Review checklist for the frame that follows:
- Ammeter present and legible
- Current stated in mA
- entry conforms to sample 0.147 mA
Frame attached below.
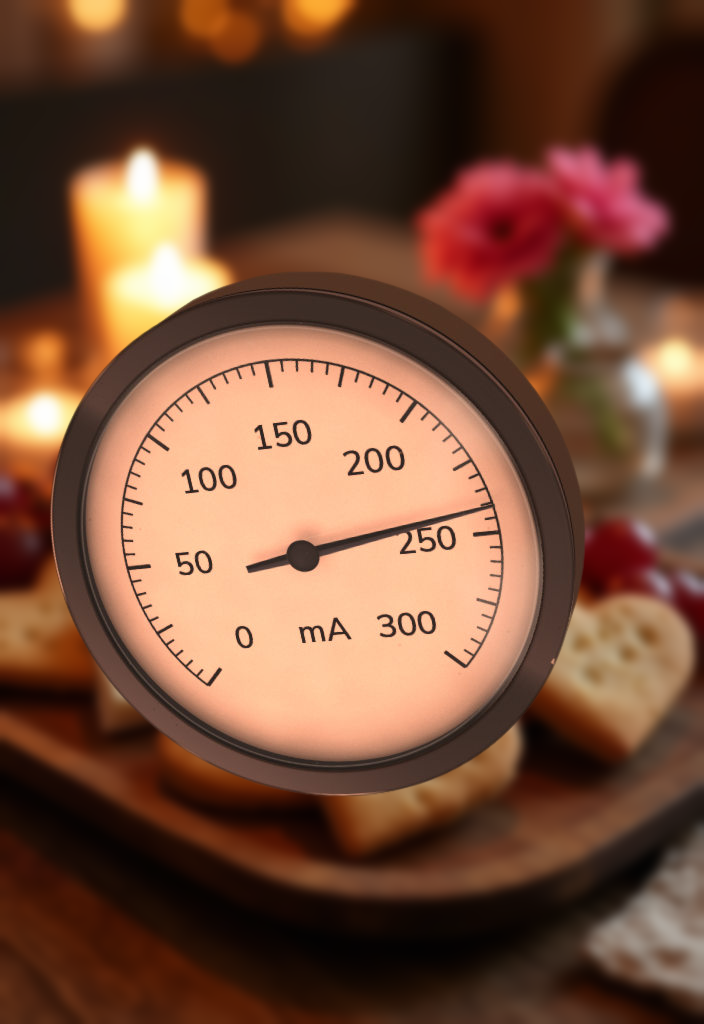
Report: 240 mA
